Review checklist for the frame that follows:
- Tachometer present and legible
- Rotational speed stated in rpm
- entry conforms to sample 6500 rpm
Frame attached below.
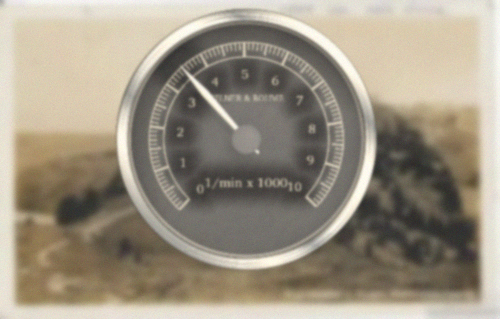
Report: 3500 rpm
